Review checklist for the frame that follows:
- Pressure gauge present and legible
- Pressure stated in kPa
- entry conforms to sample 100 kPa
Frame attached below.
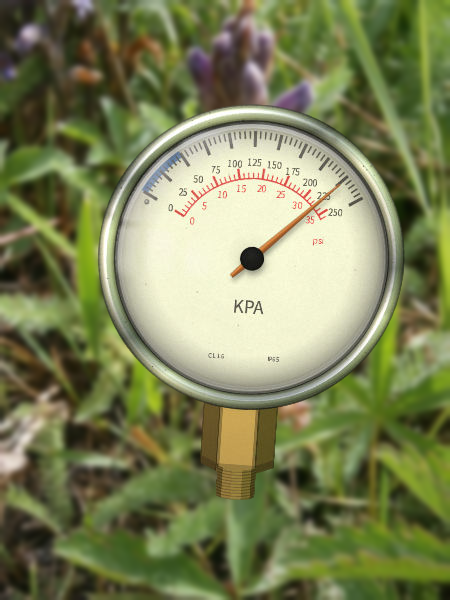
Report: 225 kPa
